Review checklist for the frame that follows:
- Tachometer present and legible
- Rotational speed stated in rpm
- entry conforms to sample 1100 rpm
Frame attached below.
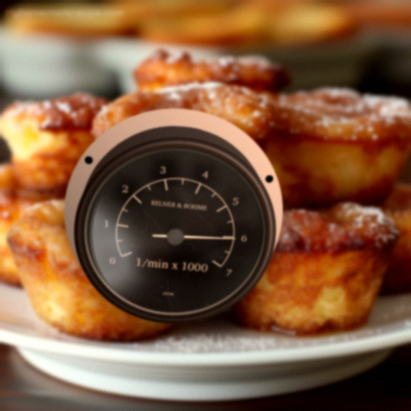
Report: 6000 rpm
